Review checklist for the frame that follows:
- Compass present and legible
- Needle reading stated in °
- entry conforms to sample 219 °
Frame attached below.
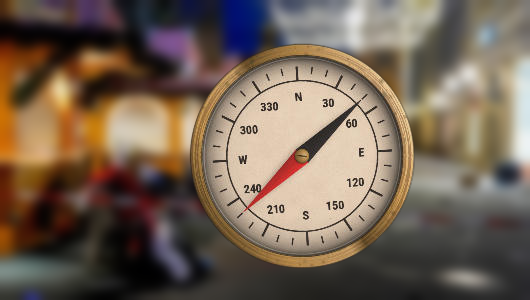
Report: 230 °
